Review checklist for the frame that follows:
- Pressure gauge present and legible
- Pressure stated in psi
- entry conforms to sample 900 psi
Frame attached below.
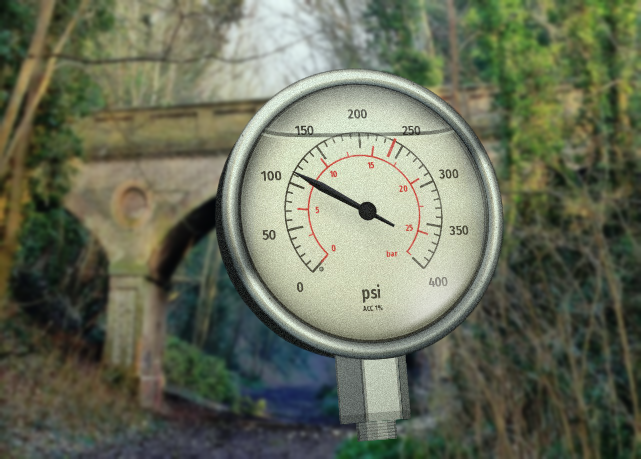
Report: 110 psi
